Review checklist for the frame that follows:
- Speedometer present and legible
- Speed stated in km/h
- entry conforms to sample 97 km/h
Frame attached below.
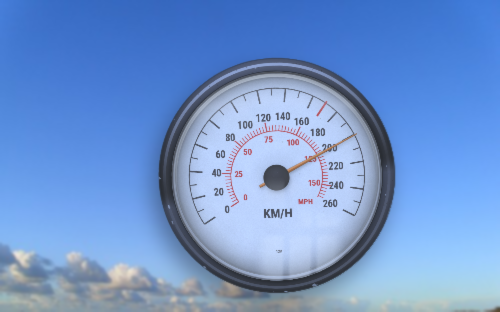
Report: 200 km/h
